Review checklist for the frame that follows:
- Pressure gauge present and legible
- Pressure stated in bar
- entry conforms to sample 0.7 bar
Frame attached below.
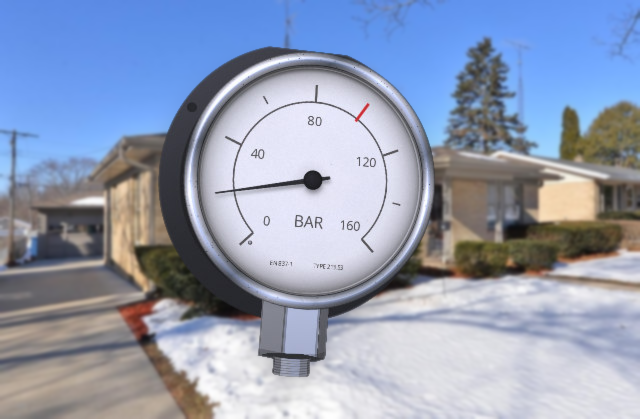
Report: 20 bar
